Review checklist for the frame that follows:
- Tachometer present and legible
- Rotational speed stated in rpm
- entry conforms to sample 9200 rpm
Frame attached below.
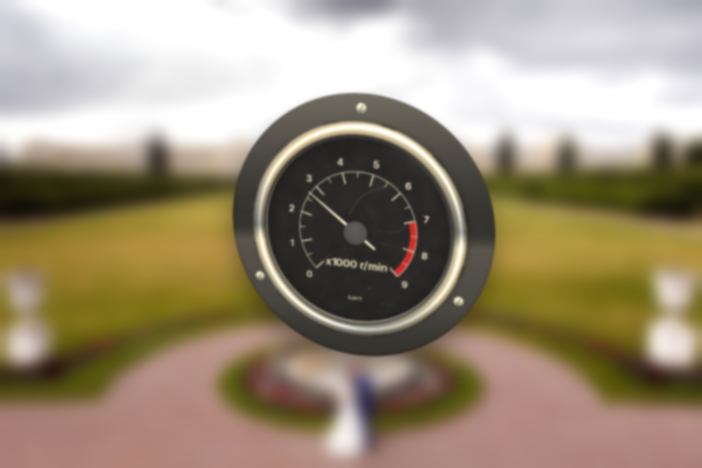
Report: 2750 rpm
